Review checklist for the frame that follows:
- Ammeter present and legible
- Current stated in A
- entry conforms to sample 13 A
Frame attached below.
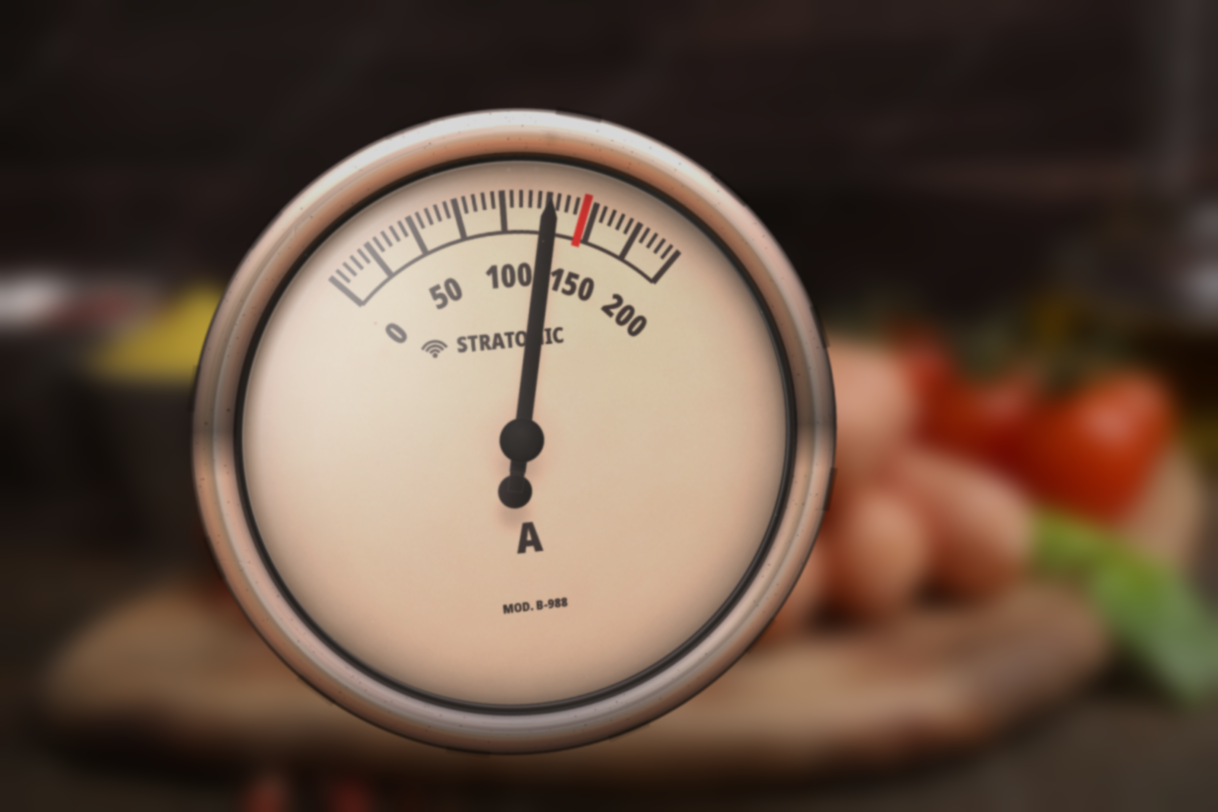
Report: 125 A
